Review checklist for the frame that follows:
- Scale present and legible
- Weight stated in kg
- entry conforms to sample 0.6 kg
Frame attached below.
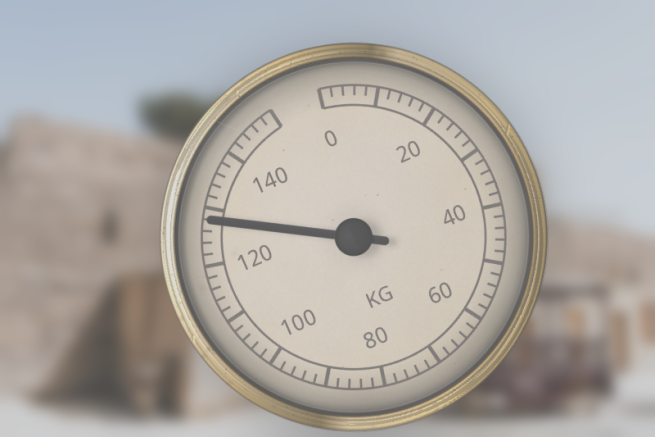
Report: 128 kg
